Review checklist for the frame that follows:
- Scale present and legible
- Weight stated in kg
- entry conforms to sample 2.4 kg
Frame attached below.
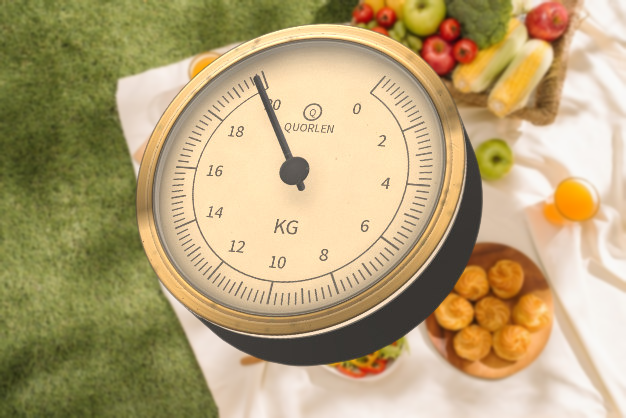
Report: 19.8 kg
